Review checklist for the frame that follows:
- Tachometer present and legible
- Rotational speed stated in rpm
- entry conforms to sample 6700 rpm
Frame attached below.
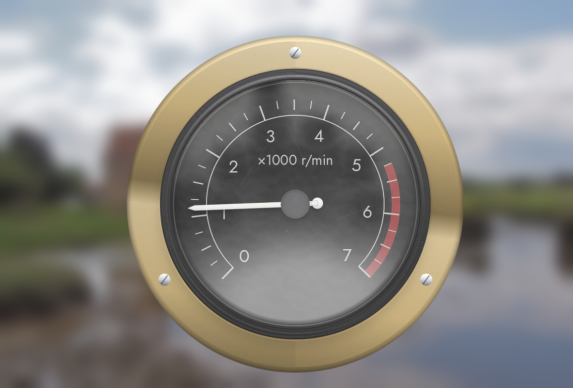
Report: 1125 rpm
